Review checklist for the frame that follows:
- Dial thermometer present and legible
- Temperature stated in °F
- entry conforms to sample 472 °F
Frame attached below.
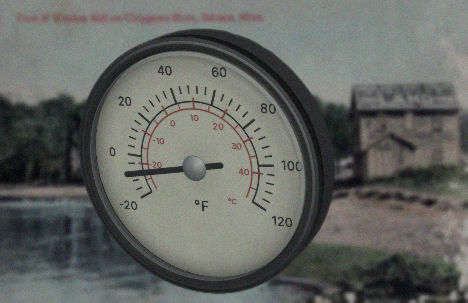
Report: -8 °F
